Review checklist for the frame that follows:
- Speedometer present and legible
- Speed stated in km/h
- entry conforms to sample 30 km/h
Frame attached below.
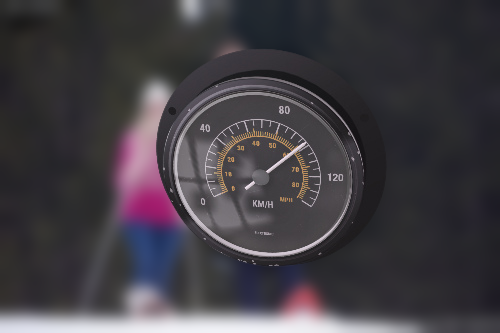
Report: 97.5 km/h
